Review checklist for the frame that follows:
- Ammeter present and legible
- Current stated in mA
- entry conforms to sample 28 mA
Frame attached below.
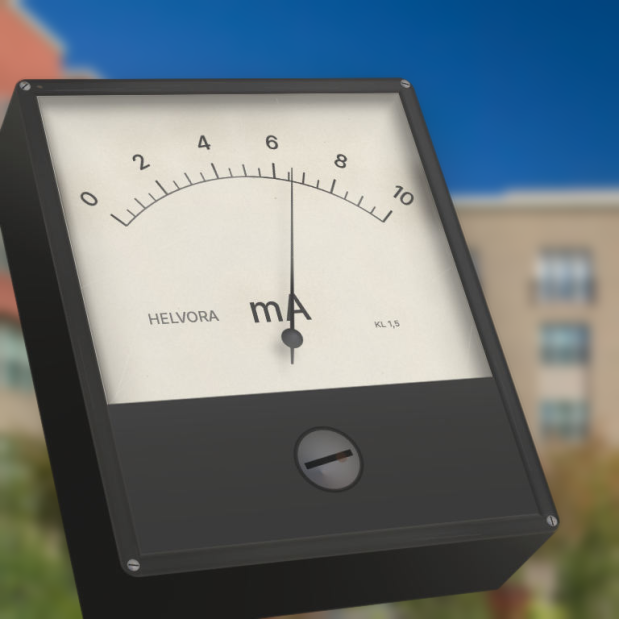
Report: 6.5 mA
